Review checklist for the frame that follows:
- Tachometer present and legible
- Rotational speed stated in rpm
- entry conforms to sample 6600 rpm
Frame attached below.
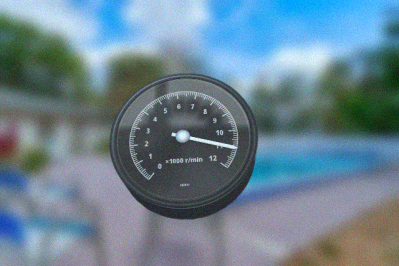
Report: 11000 rpm
